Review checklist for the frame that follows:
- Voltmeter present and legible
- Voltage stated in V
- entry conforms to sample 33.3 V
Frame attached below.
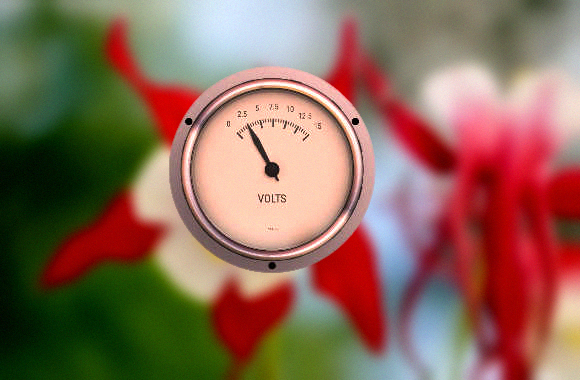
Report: 2.5 V
